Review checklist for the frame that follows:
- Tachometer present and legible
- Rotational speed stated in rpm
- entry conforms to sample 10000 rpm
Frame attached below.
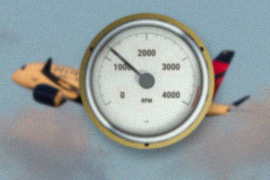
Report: 1200 rpm
